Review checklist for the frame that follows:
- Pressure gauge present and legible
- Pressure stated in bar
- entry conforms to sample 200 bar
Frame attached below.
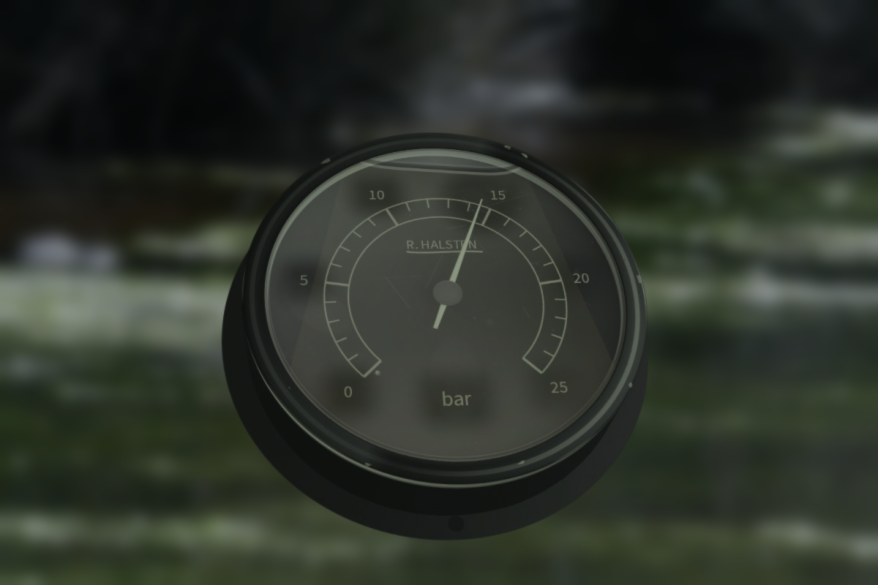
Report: 14.5 bar
